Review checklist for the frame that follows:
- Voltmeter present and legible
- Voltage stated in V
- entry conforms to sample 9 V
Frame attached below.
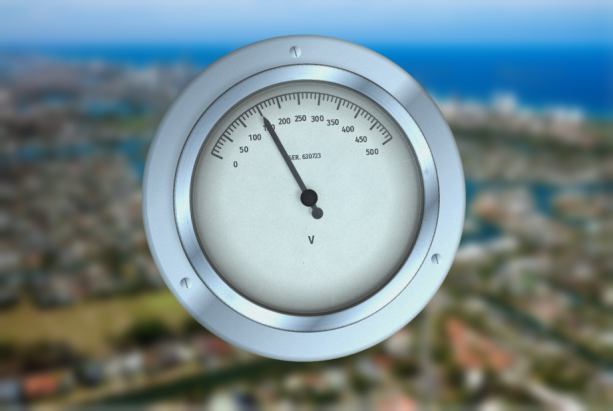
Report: 150 V
